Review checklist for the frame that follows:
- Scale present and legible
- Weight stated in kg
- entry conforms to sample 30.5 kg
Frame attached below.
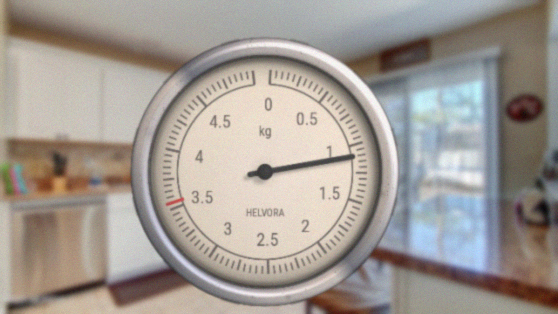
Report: 1.1 kg
